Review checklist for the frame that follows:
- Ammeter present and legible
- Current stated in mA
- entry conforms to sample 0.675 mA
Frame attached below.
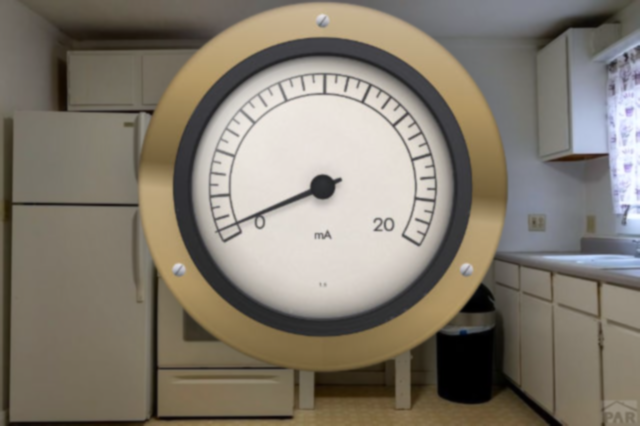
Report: 0.5 mA
